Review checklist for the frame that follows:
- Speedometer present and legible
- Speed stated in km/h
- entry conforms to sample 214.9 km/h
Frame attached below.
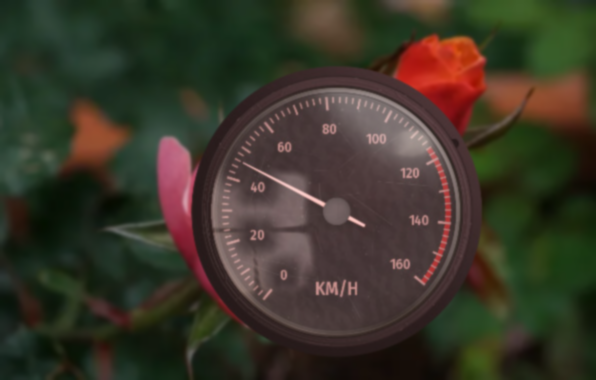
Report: 46 km/h
